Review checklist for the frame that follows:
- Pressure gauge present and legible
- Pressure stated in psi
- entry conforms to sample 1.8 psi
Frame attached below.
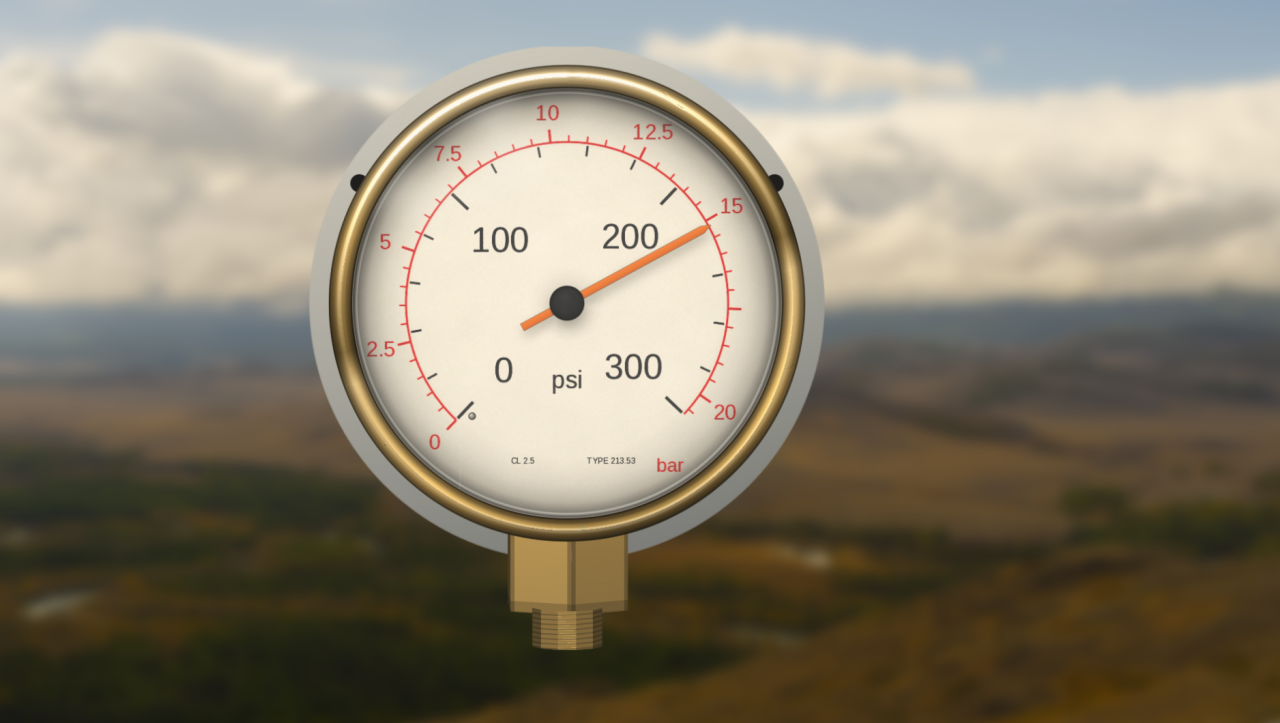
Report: 220 psi
